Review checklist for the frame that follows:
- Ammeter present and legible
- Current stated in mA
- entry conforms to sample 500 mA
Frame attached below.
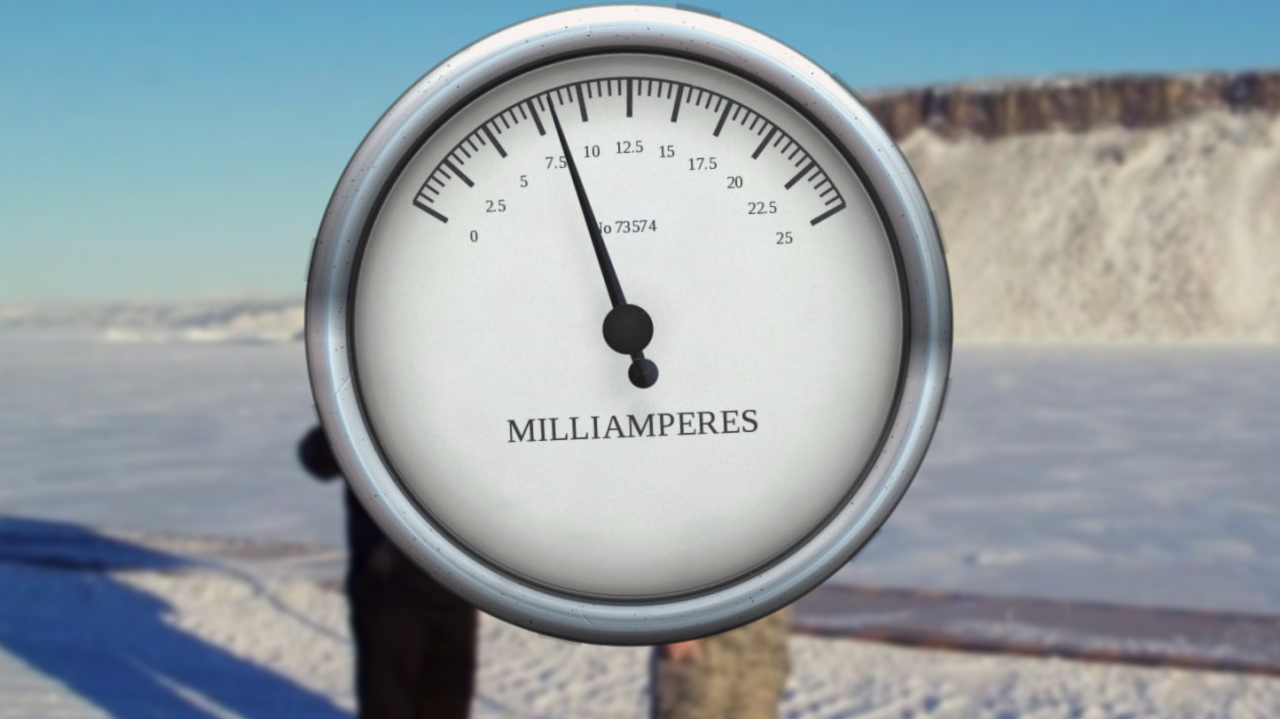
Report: 8.5 mA
